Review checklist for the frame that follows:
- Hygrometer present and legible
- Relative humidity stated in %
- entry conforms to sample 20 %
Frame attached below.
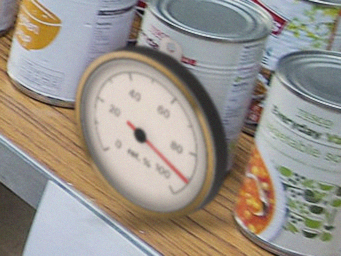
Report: 90 %
